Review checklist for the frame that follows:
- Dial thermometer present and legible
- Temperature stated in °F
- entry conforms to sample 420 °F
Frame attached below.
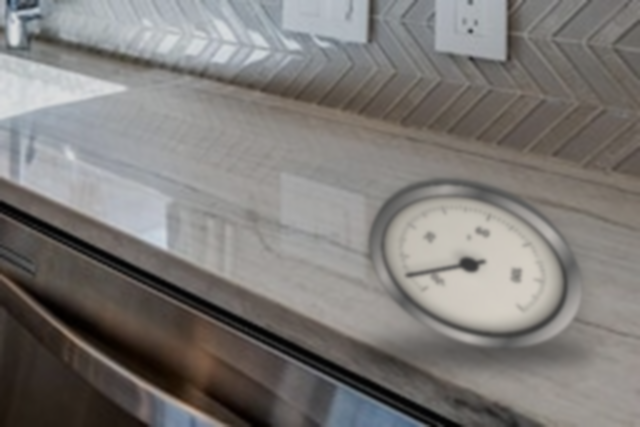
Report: -10 °F
